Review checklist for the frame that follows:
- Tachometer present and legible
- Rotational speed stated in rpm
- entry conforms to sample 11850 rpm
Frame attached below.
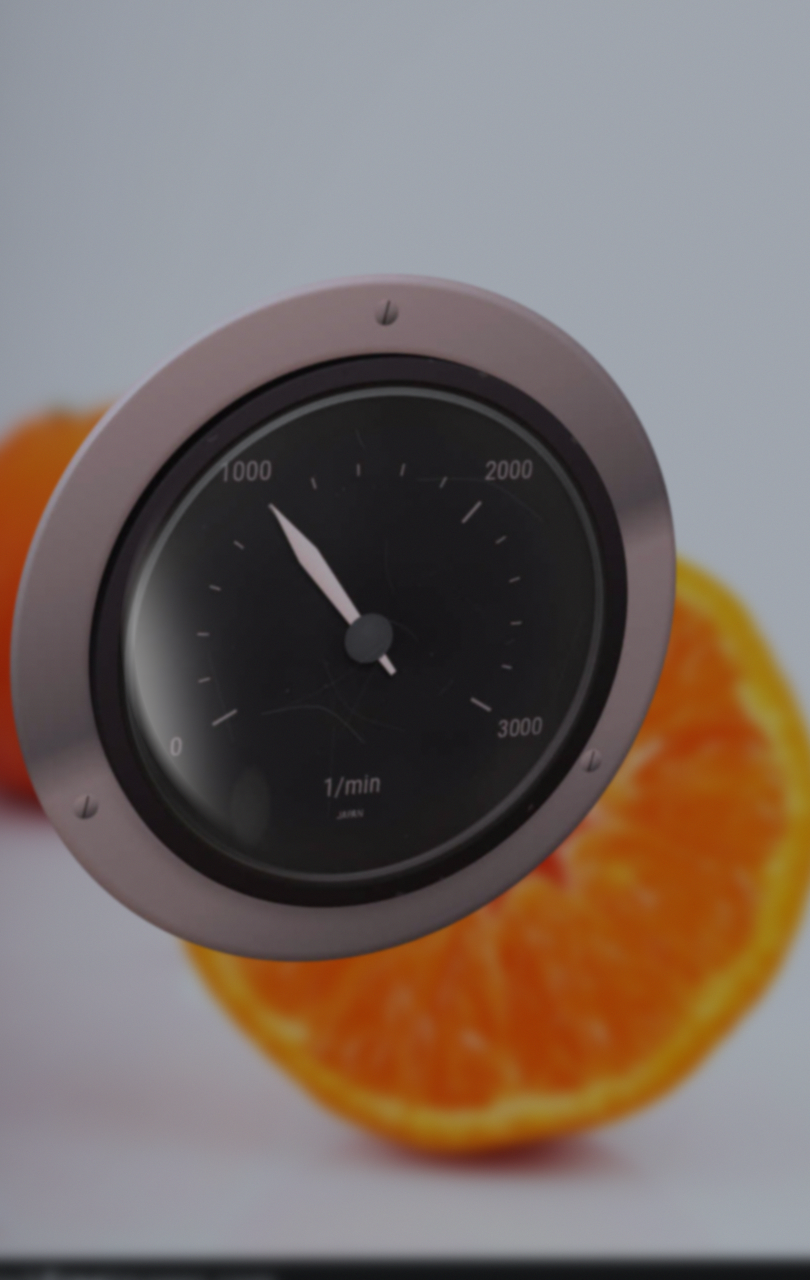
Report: 1000 rpm
